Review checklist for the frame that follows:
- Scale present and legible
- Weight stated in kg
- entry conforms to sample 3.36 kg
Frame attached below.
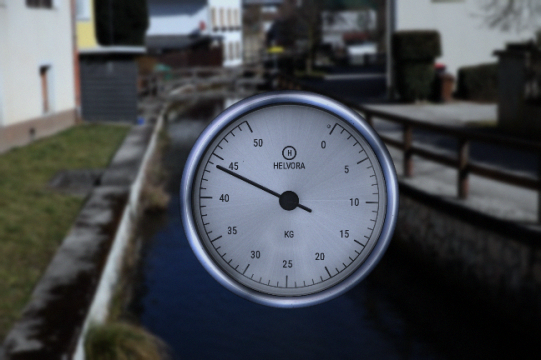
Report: 44 kg
